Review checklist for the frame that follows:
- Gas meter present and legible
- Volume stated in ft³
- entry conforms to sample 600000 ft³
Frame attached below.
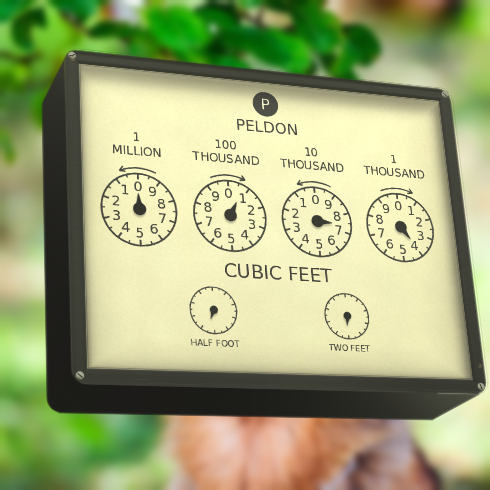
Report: 7400 ft³
